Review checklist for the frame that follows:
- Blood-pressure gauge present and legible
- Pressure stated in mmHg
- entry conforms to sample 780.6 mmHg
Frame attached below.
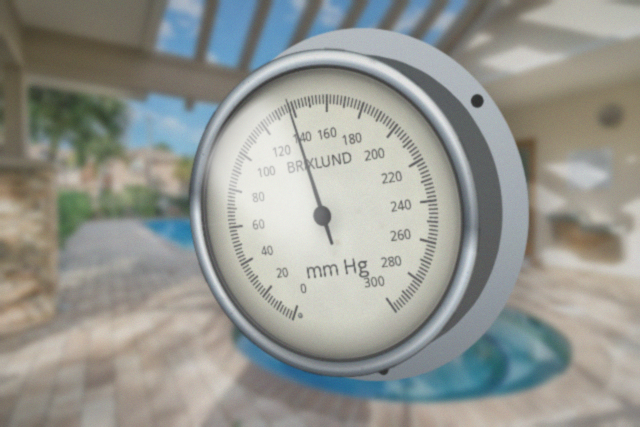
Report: 140 mmHg
